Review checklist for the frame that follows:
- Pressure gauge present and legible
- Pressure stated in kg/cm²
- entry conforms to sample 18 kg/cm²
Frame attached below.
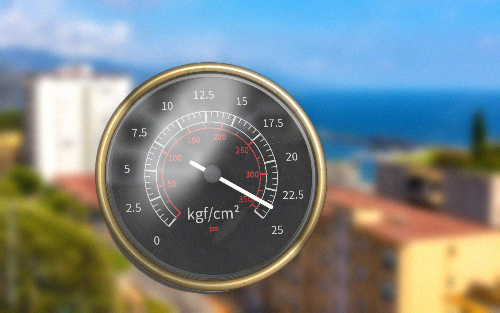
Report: 24 kg/cm²
